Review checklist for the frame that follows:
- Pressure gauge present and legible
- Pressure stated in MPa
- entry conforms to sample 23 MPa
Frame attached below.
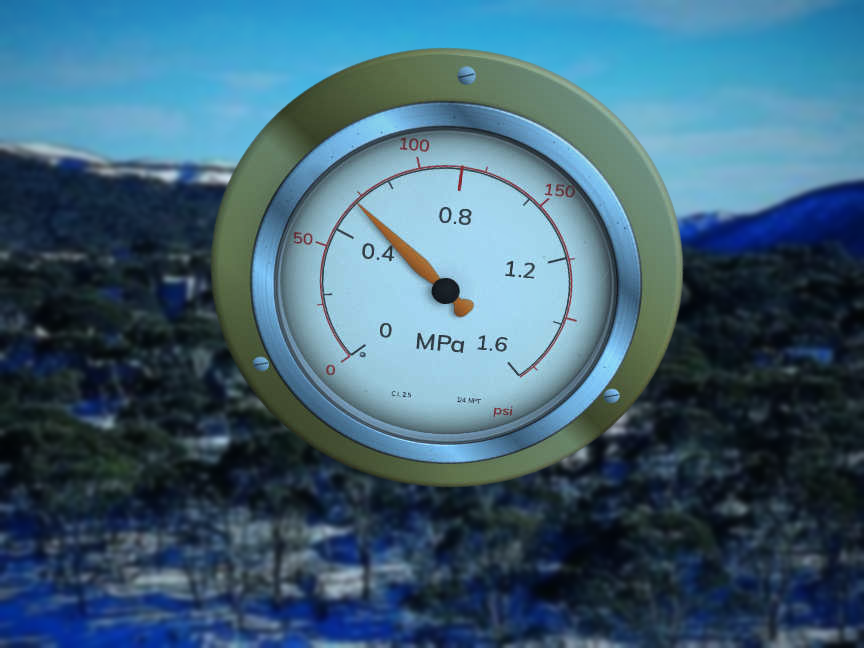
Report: 0.5 MPa
